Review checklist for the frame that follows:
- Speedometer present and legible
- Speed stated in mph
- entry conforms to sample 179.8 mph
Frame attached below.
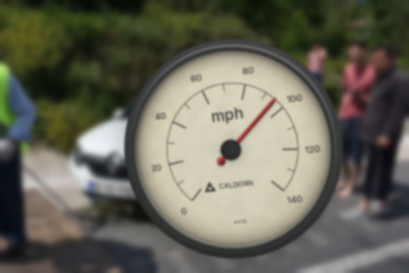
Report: 95 mph
